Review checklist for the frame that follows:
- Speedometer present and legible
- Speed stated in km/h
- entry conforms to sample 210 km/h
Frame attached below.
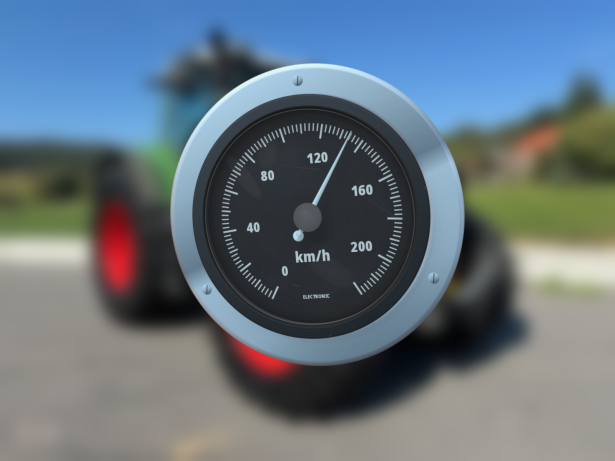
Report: 134 km/h
